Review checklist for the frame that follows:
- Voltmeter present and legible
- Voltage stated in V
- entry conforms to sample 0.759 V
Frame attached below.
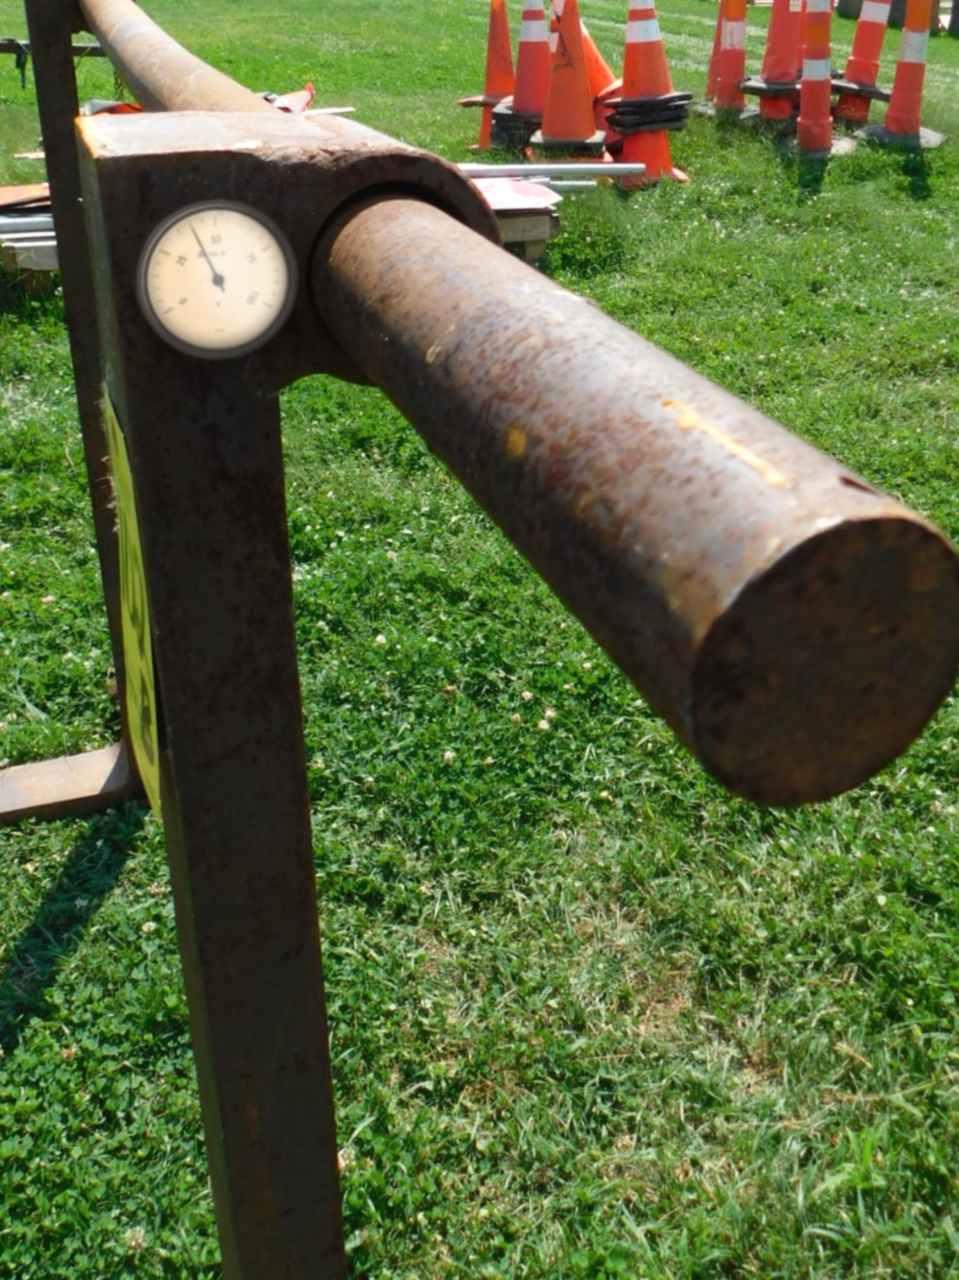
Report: 40 V
